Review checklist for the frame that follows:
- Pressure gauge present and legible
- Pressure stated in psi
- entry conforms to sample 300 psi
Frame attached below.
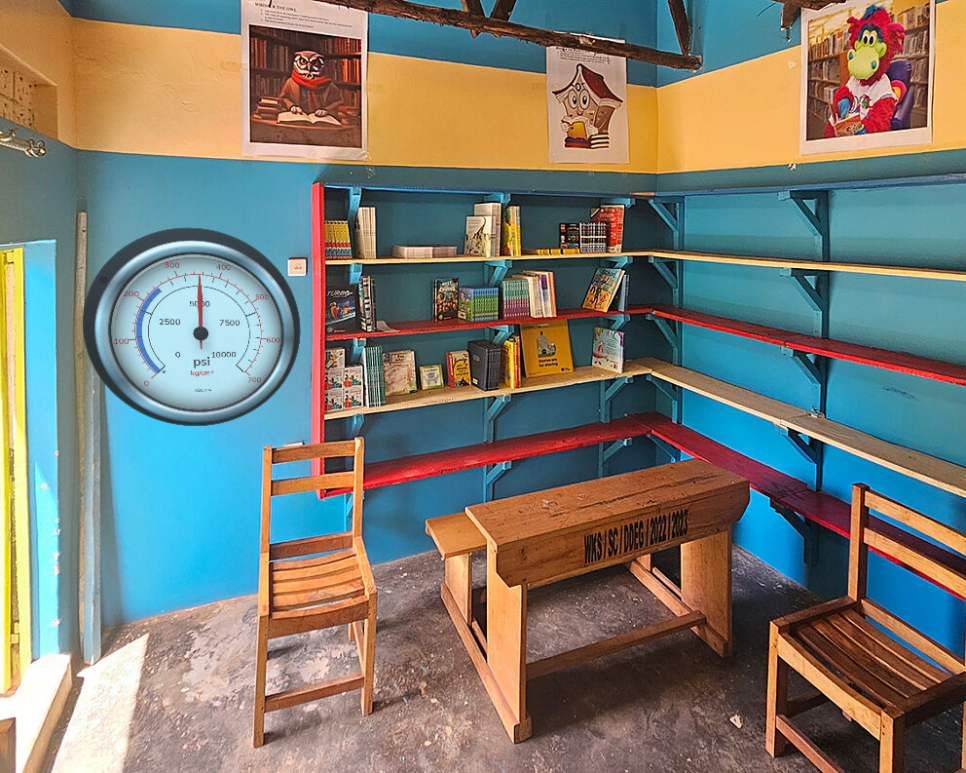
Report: 5000 psi
